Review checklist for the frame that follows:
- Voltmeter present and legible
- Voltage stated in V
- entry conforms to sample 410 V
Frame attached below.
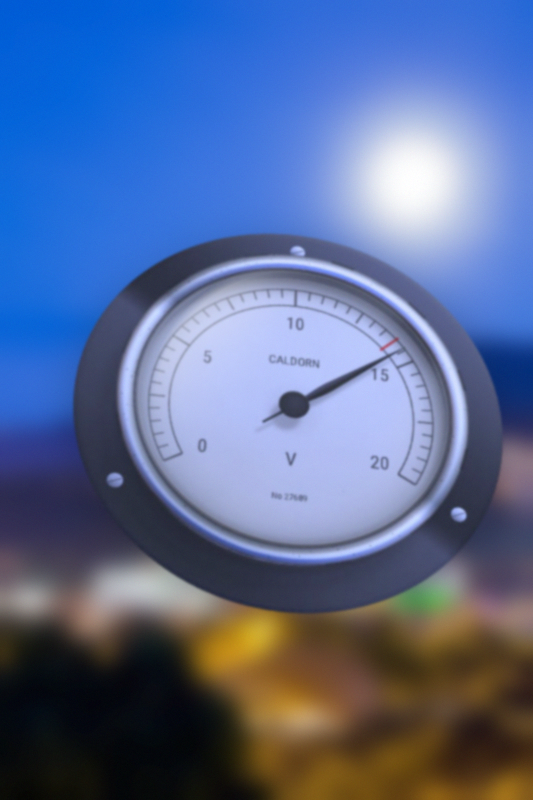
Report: 14.5 V
